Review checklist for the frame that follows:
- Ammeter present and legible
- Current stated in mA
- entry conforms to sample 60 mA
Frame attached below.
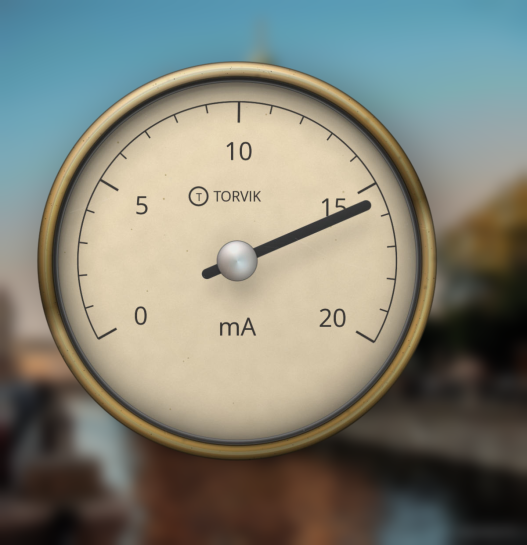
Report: 15.5 mA
